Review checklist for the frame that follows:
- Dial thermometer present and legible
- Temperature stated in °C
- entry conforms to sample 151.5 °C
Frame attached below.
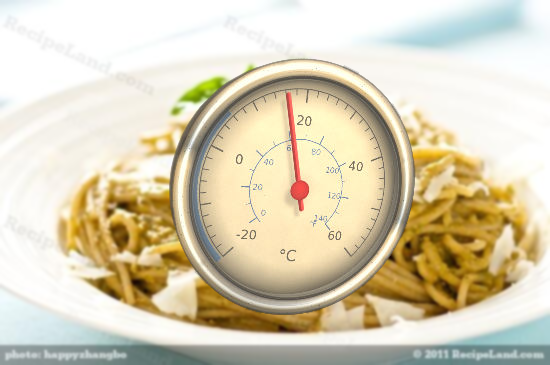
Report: 16 °C
